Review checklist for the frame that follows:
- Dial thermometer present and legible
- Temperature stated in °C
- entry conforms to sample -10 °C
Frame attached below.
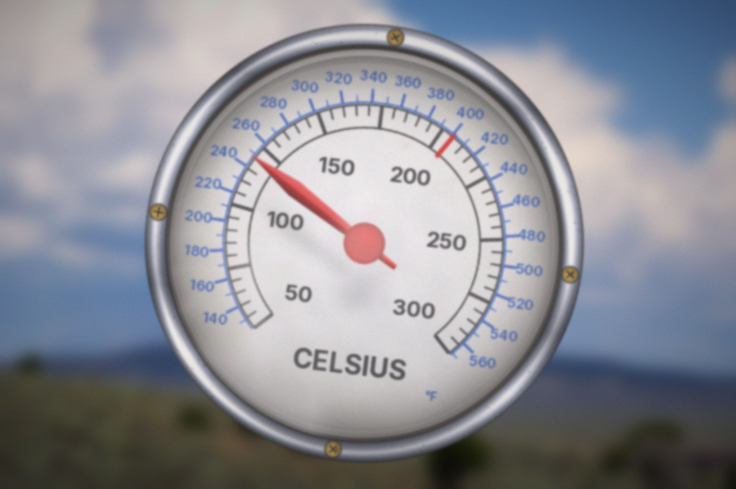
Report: 120 °C
